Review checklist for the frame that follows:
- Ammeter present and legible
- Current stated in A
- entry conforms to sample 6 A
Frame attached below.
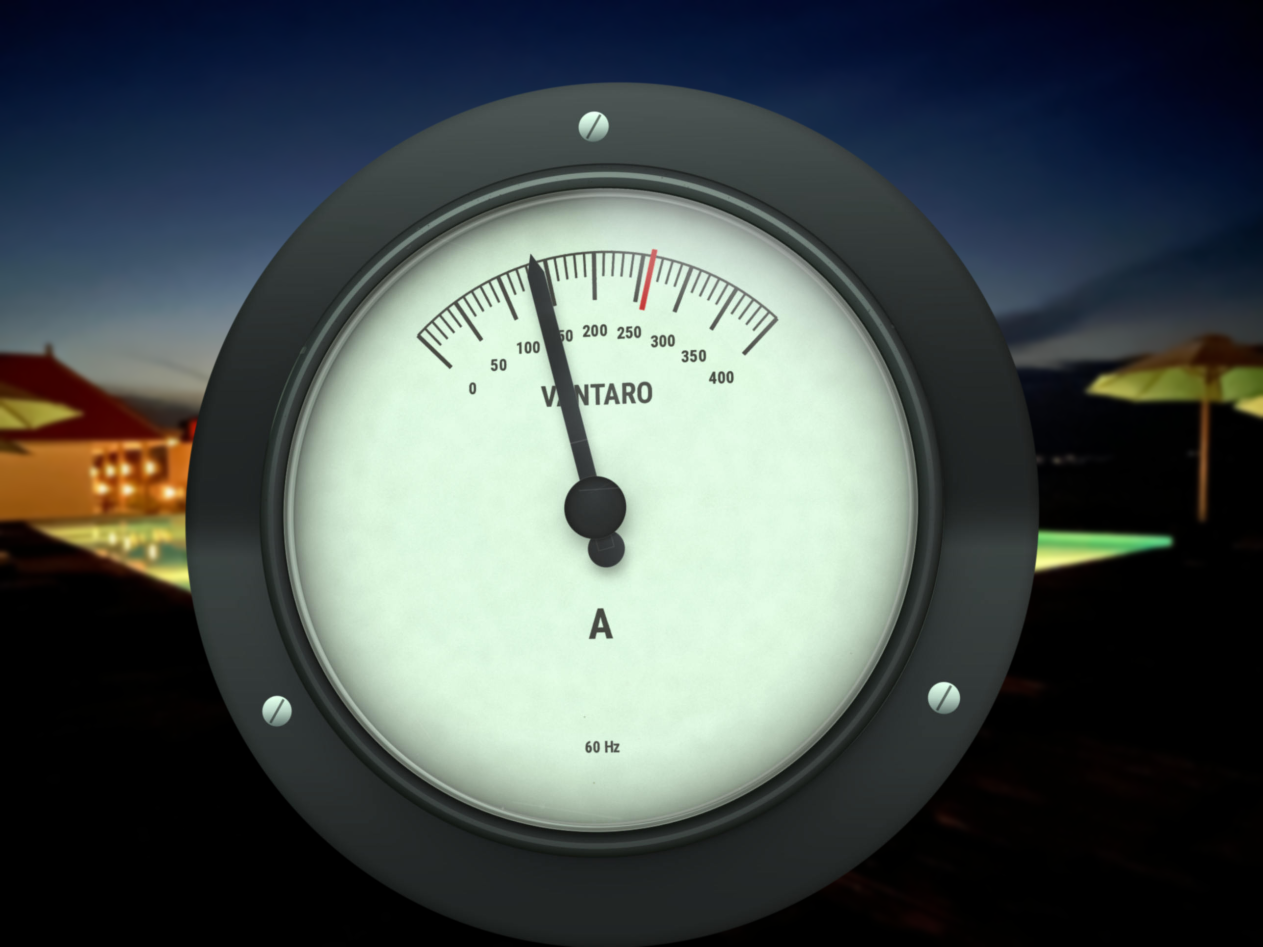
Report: 140 A
